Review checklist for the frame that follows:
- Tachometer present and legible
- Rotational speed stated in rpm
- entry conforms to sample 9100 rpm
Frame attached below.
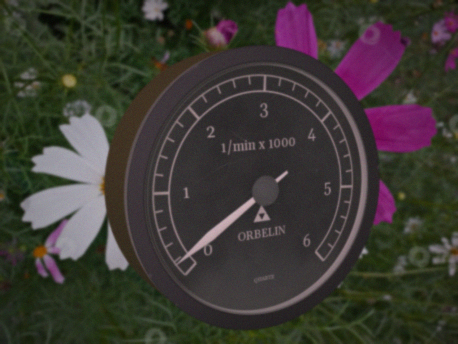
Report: 200 rpm
